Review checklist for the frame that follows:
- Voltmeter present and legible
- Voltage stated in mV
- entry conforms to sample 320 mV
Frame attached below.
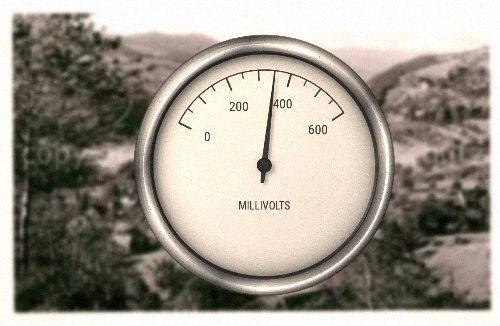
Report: 350 mV
